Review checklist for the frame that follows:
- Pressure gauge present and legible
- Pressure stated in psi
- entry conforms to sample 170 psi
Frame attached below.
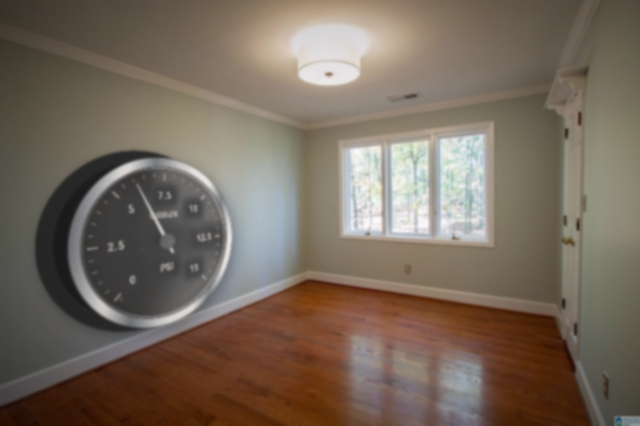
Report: 6 psi
